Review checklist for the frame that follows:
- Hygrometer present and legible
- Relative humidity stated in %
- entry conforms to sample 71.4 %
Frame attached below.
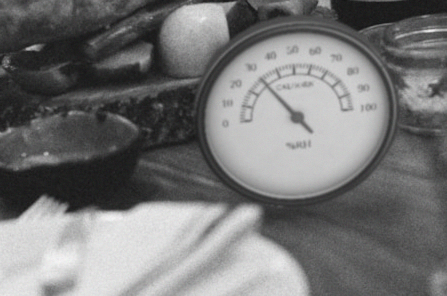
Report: 30 %
